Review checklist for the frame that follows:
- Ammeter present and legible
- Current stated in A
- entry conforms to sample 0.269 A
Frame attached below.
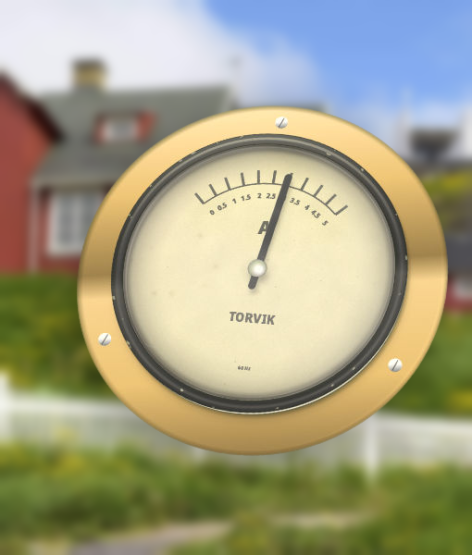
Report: 3 A
